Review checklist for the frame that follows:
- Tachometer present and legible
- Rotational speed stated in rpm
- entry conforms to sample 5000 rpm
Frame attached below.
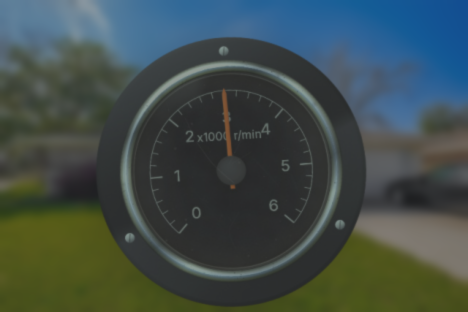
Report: 3000 rpm
